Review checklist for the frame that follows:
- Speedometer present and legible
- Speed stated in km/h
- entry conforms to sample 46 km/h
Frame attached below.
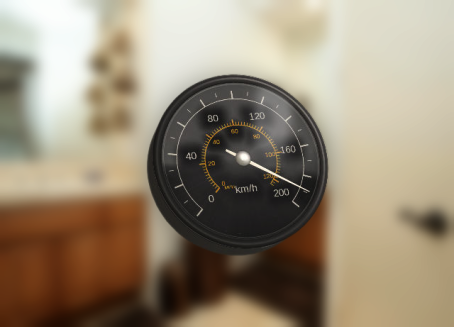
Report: 190 km/h
